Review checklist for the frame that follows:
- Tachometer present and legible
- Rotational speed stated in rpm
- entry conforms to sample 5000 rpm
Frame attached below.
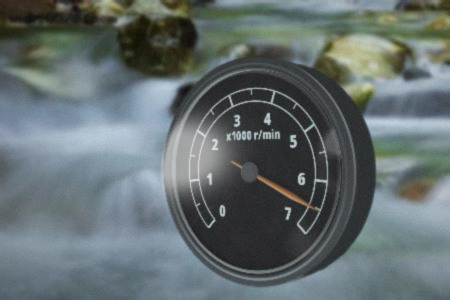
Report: 6500 rpm
